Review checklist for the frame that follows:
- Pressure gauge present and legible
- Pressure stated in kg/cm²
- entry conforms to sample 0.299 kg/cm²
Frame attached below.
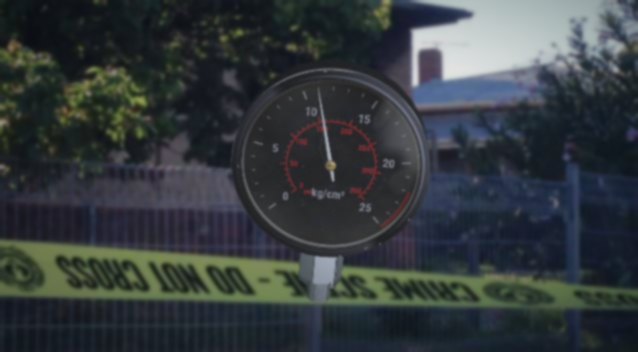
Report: 11 kg/cm²
